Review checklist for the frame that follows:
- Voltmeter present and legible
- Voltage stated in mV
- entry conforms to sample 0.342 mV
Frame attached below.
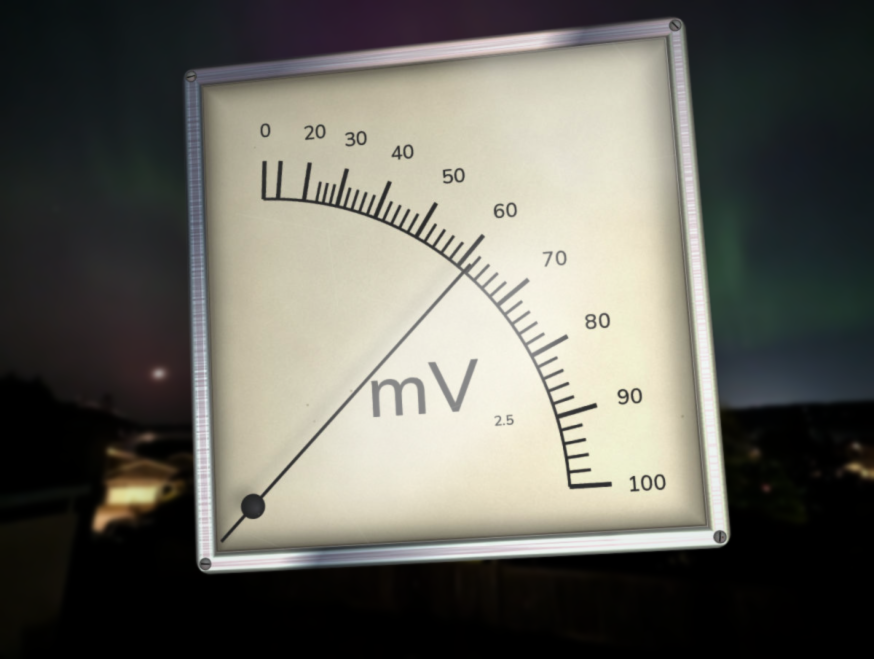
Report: 62 mV
